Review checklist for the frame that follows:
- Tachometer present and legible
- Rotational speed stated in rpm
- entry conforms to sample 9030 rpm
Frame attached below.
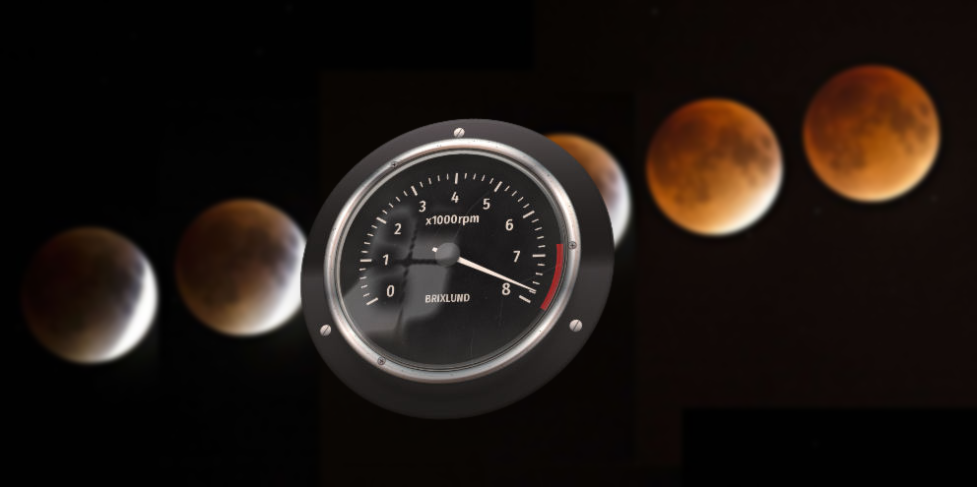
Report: 7800 rpm
